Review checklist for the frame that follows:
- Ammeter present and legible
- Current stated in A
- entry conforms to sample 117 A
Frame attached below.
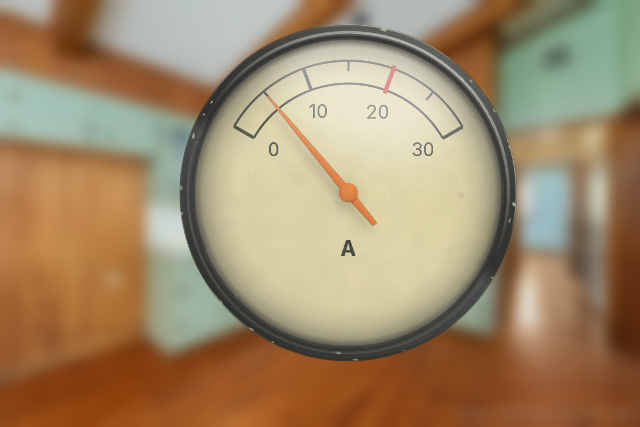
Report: 5 A
